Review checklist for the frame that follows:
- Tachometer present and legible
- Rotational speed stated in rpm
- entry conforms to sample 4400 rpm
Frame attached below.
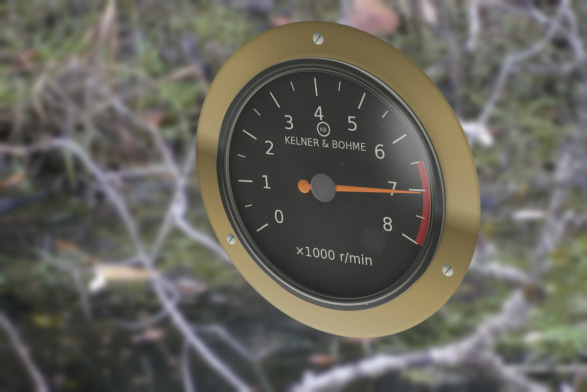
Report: 7000 rpm
